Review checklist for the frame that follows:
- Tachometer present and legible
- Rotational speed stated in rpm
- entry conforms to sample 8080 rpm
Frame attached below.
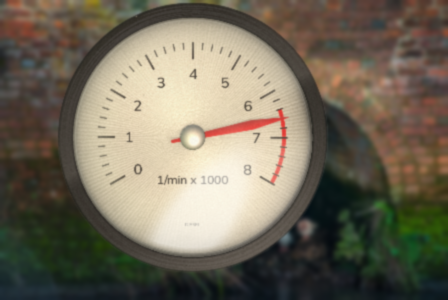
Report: 6600 rpm
